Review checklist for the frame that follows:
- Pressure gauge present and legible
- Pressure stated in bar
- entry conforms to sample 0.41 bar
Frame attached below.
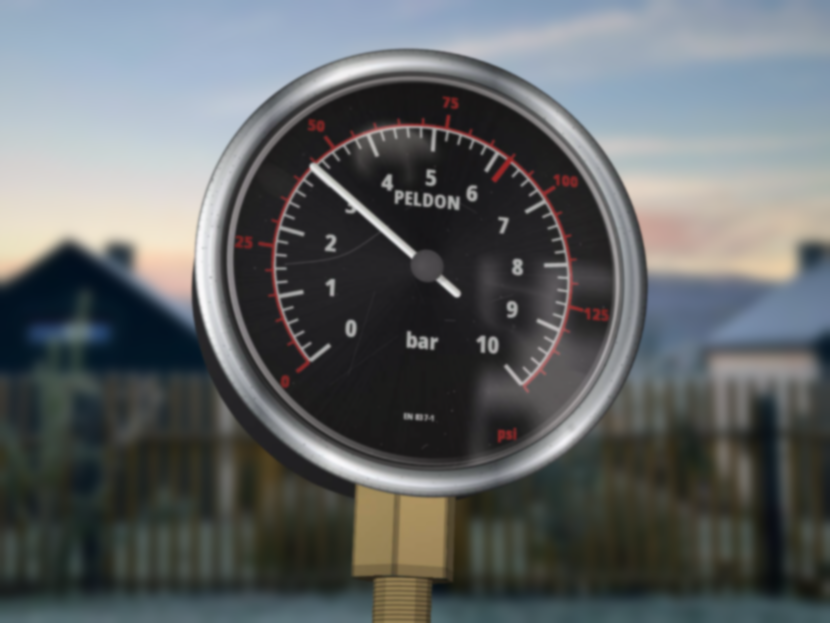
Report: 3 bar
